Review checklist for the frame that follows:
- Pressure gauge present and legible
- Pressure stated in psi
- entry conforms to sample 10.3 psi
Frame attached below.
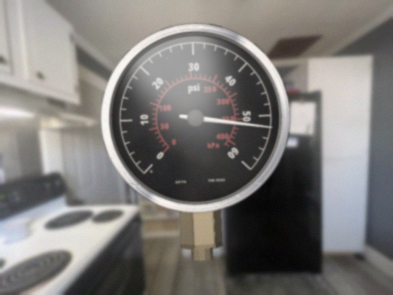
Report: 52 psi
